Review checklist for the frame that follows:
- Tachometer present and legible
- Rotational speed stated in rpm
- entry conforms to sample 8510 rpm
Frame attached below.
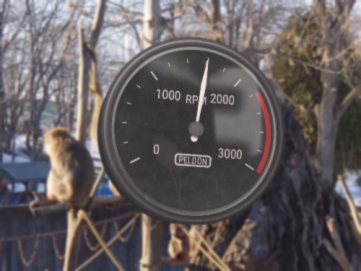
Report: 1600 rpm
